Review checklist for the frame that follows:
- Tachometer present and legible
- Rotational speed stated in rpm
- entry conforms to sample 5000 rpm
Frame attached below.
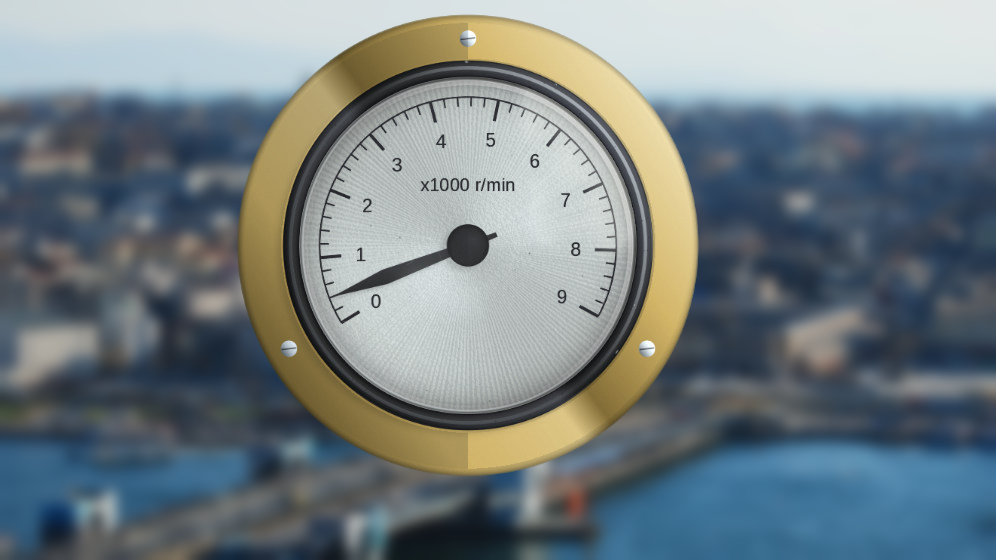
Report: 400 rpm
